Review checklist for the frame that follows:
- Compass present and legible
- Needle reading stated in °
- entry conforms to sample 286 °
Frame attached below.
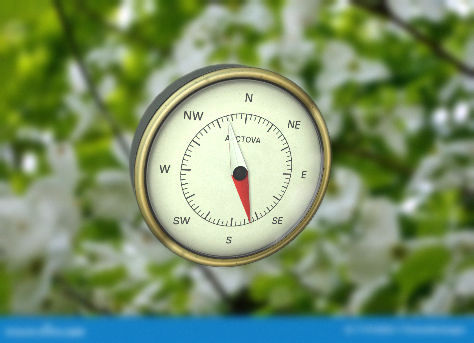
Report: 160 °
